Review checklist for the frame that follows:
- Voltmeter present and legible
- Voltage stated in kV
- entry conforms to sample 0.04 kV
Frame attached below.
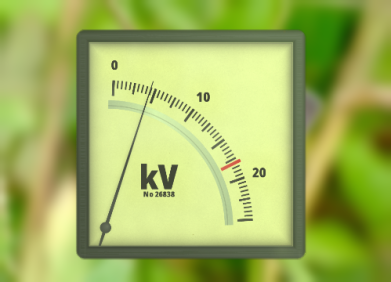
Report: 4.5 kV
